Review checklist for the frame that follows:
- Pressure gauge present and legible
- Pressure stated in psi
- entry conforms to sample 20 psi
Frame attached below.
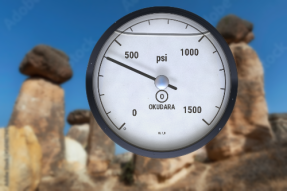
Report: 400 psi
